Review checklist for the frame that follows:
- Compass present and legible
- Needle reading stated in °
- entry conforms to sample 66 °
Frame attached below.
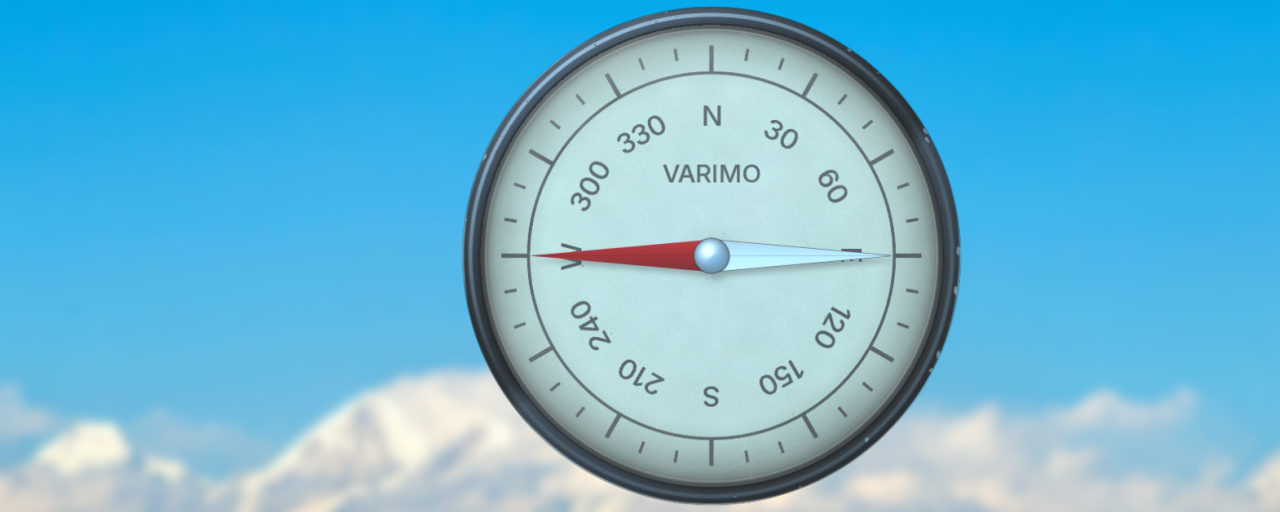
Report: 270 °
